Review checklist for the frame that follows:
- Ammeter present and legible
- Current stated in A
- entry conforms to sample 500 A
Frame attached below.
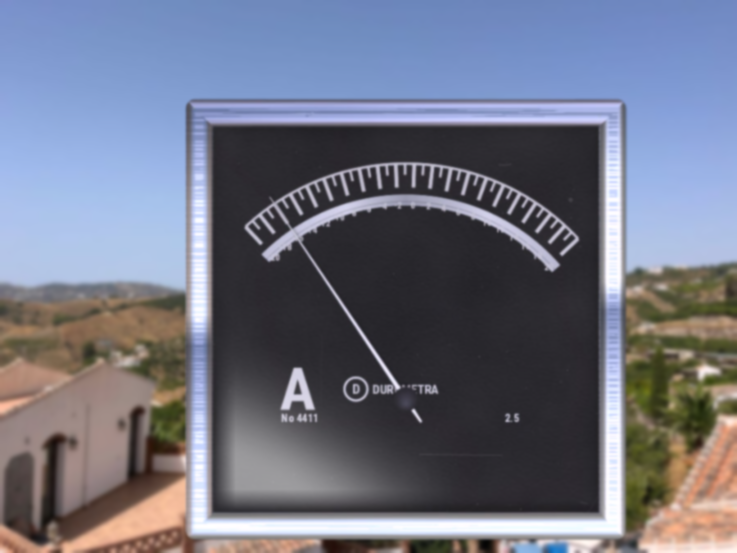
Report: -16 A
